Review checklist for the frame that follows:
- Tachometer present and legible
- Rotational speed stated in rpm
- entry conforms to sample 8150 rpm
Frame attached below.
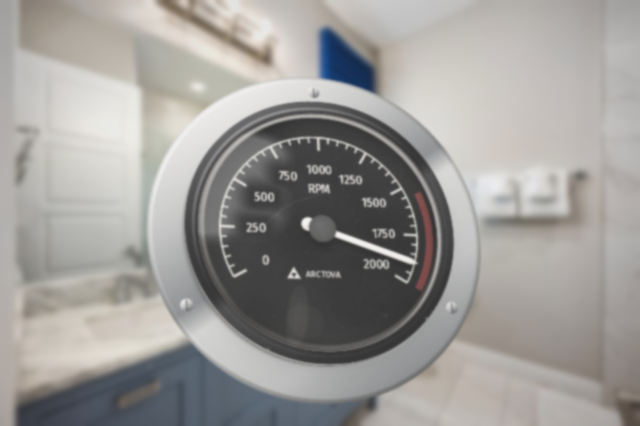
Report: 1900 rpm
